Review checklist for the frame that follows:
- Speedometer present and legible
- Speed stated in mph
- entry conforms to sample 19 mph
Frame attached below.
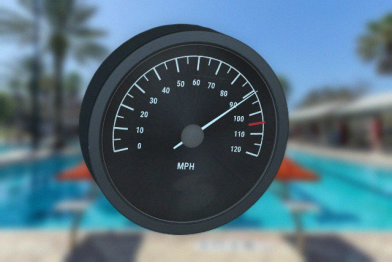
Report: 90 mph
